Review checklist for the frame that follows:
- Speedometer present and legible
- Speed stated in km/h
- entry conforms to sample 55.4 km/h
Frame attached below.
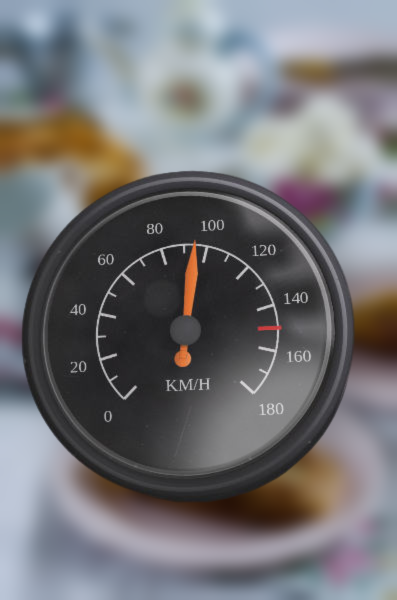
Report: 95 km/h
